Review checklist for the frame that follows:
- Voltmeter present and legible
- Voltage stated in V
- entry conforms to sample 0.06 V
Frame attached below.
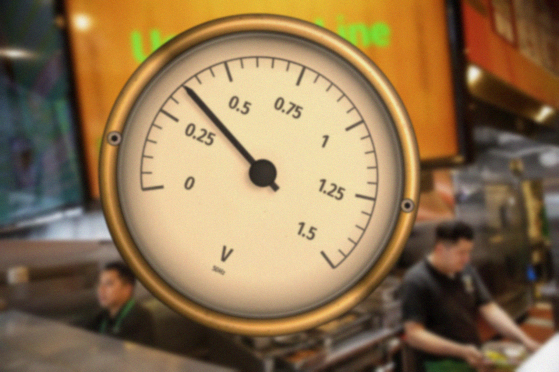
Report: 0.35 V
